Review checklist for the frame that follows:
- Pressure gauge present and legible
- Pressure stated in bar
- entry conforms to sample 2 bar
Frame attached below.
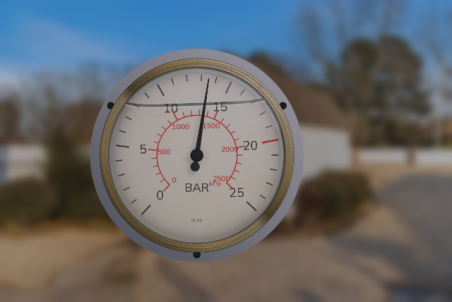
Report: 13.5 bar
